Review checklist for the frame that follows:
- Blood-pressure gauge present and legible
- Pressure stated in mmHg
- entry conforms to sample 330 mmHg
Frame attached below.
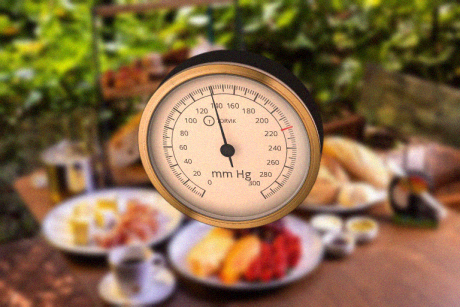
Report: 140 mmHg
